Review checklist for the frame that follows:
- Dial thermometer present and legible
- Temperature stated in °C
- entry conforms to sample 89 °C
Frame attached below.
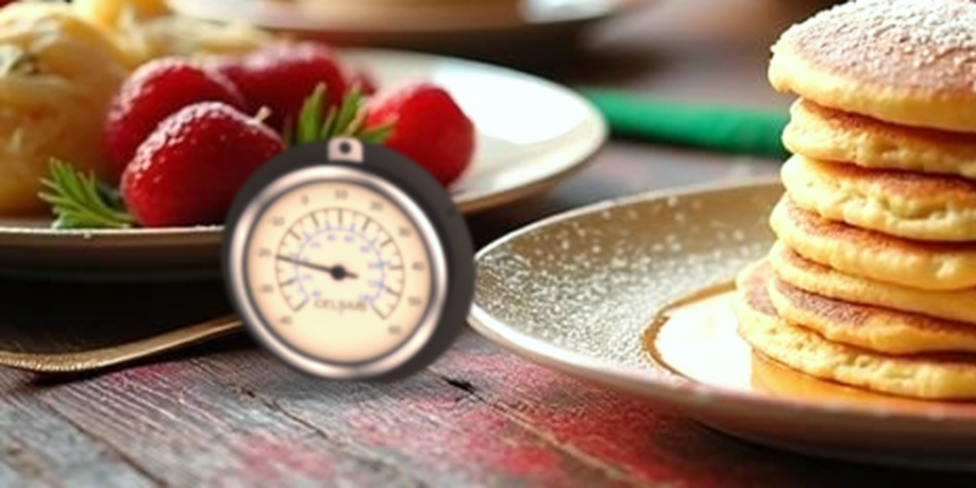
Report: -20 °C
